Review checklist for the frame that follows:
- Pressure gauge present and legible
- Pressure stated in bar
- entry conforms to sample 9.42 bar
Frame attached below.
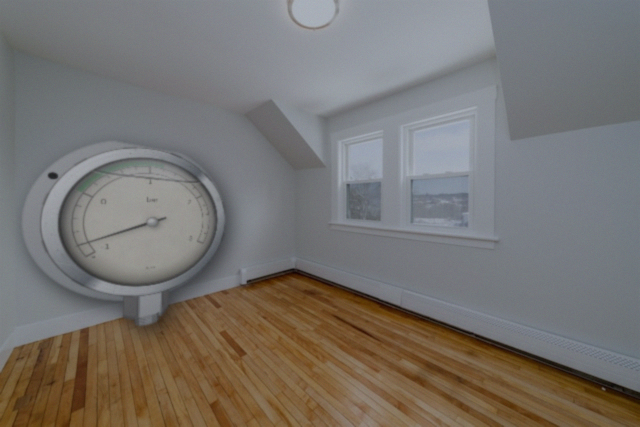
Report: -0.8 bar
